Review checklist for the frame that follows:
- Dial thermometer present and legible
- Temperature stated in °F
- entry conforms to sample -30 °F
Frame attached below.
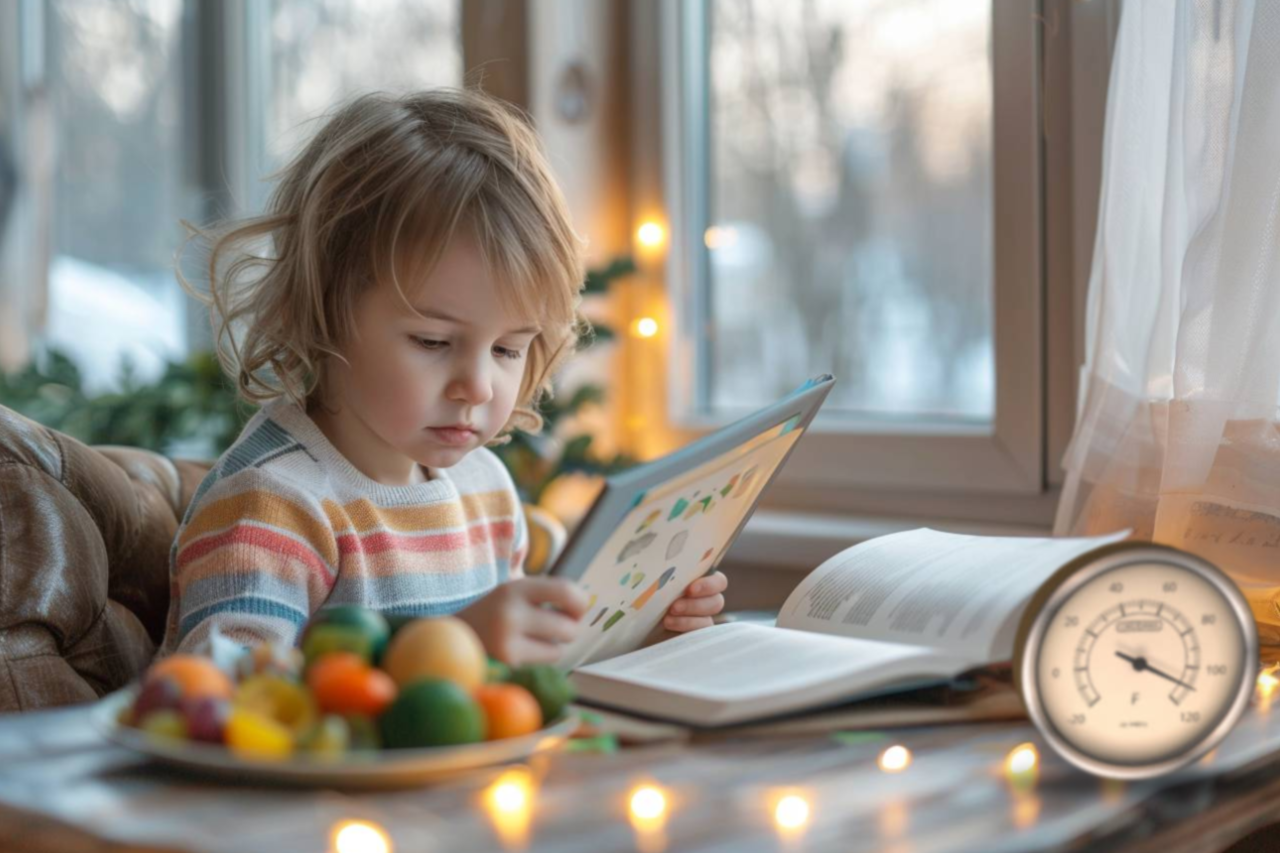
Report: 110 °F
